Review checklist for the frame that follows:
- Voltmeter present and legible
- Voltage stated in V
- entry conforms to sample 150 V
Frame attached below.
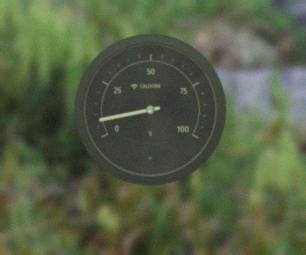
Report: 7.5 V
